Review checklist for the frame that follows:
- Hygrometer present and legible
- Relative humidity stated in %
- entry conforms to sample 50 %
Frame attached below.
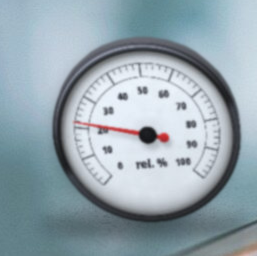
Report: 22 %
